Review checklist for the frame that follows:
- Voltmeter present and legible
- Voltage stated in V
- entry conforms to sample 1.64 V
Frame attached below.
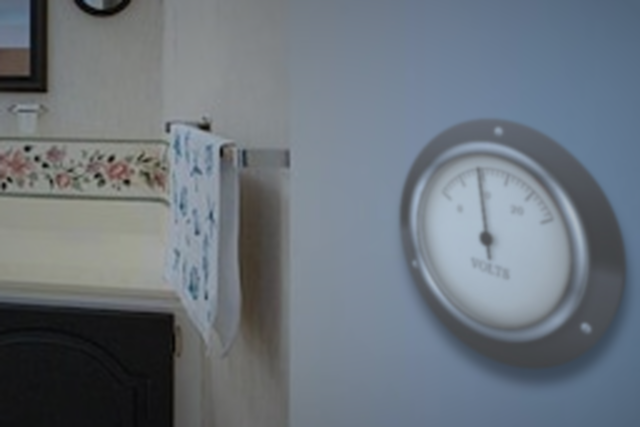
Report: 10 V
